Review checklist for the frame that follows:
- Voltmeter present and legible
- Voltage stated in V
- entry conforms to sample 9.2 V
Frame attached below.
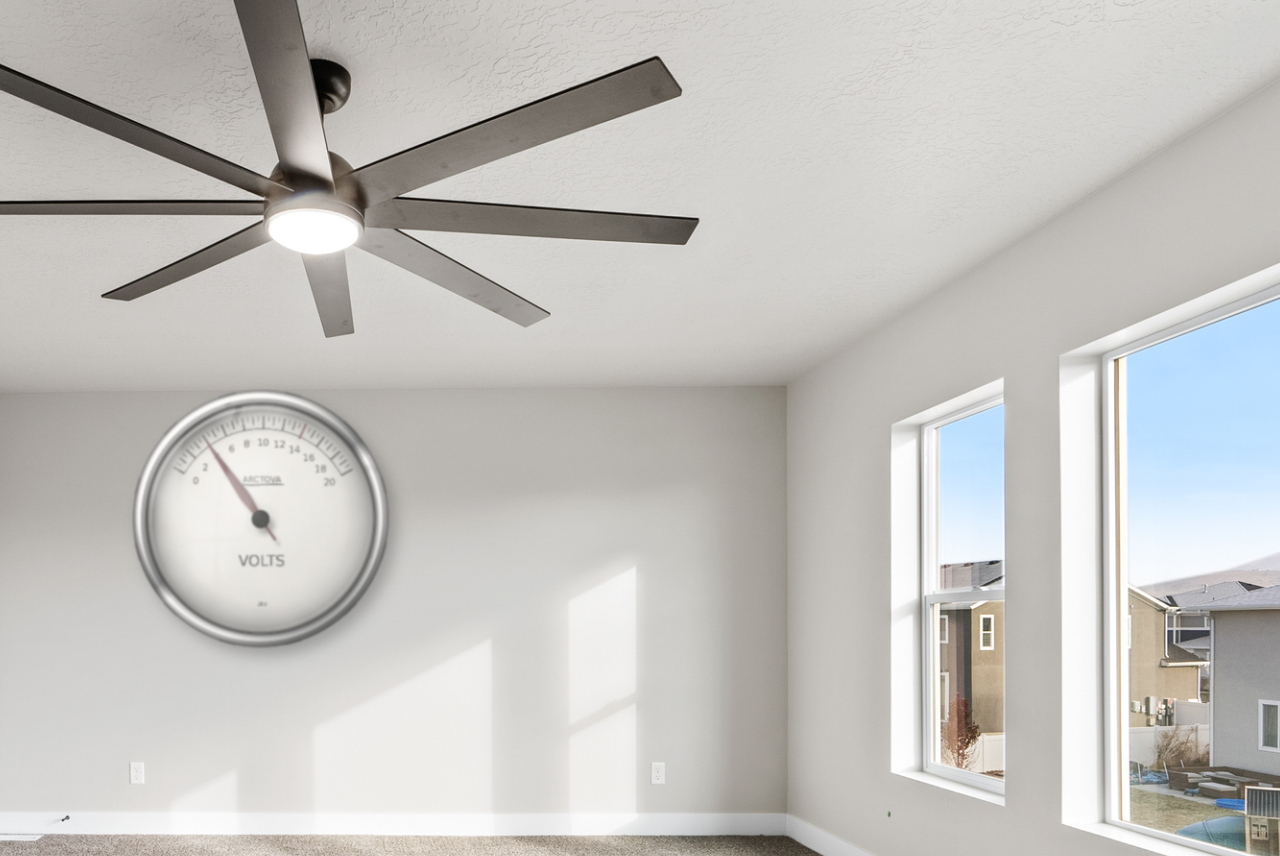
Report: 4 V
